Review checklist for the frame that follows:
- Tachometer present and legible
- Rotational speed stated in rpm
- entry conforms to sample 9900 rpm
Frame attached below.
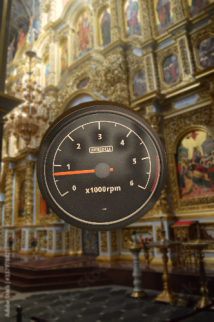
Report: 750 rpm
